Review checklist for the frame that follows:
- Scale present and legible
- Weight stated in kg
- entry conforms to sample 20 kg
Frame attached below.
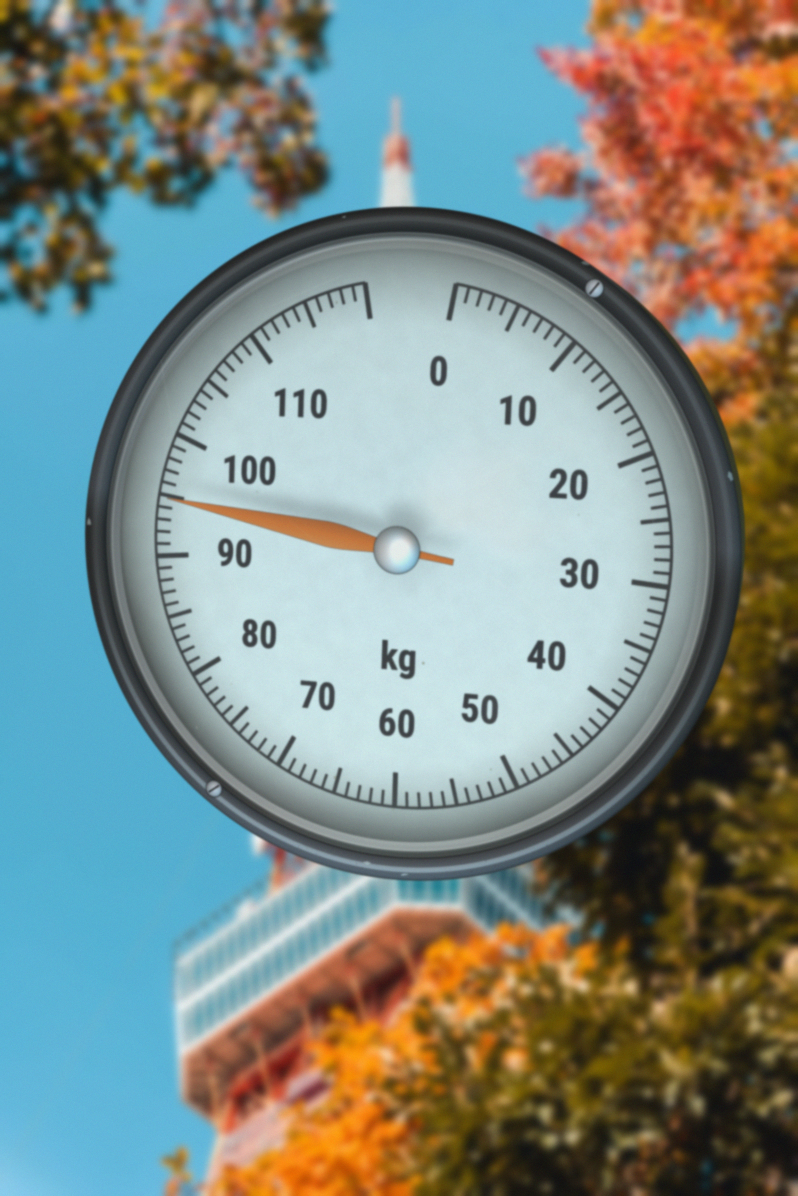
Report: 95 kg
